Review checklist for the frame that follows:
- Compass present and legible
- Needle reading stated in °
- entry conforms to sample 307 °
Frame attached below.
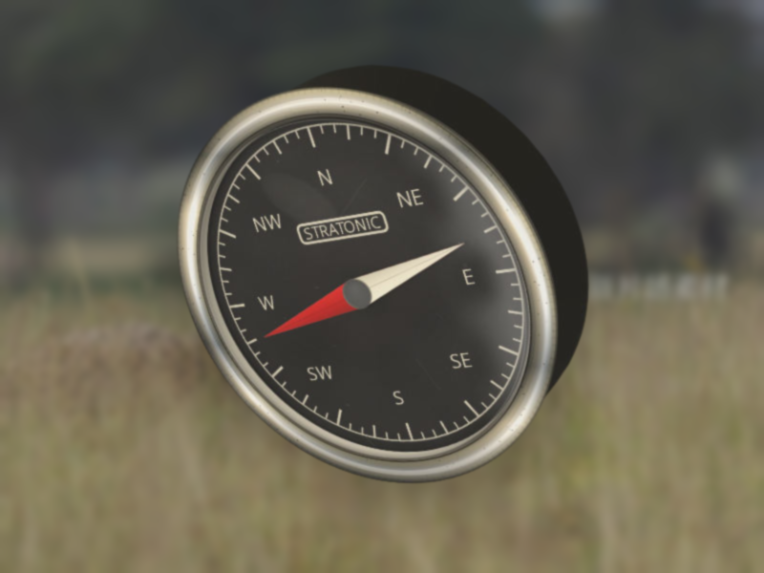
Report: 255 °
